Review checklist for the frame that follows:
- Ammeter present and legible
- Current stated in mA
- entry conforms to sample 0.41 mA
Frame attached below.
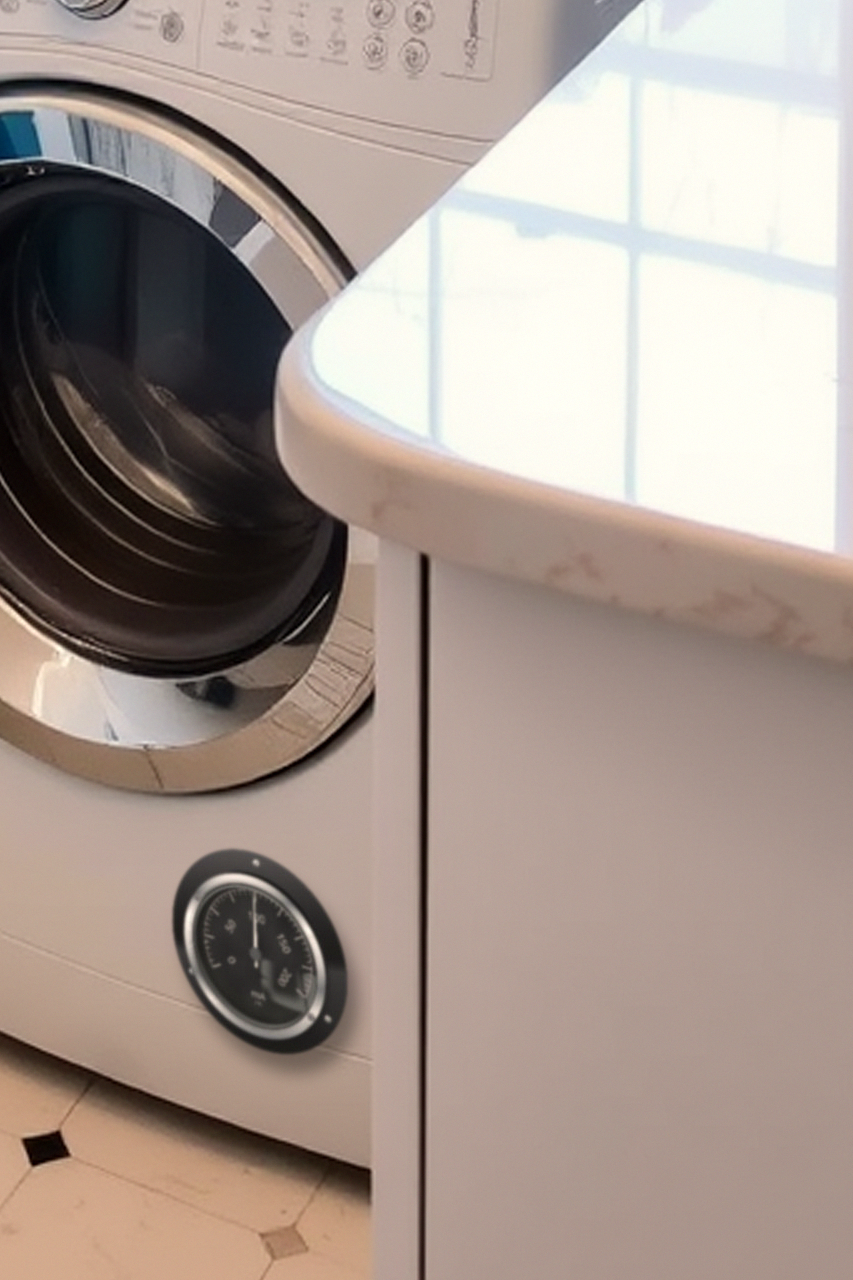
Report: 100 mA
